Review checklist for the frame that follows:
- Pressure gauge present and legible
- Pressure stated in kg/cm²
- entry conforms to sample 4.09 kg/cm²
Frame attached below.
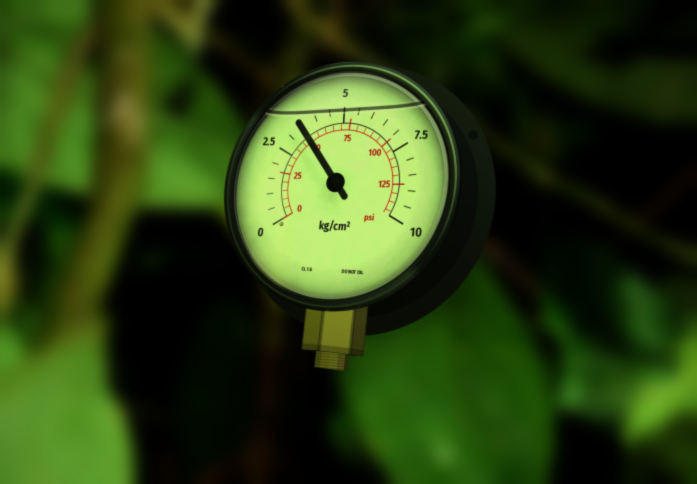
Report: 3.5 kg/cm²
